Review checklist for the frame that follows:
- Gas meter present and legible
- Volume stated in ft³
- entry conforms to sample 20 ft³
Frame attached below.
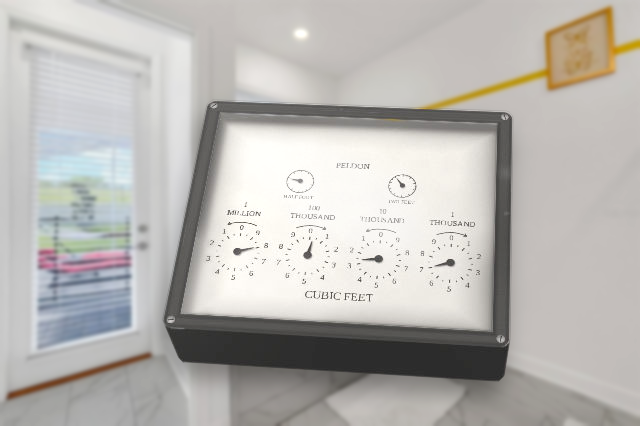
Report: 802700 ft³
